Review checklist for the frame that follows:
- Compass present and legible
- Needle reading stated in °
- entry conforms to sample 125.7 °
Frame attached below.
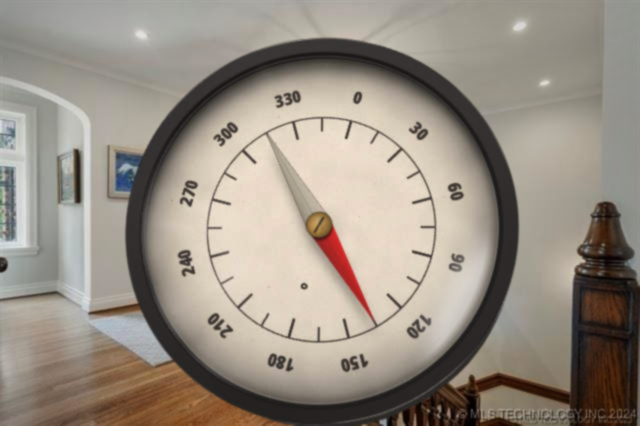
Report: 135 °
